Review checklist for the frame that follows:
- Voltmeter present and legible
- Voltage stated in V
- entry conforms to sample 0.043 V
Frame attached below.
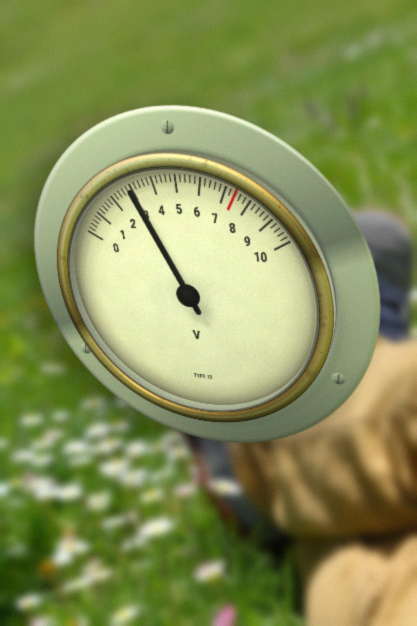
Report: 3 V
